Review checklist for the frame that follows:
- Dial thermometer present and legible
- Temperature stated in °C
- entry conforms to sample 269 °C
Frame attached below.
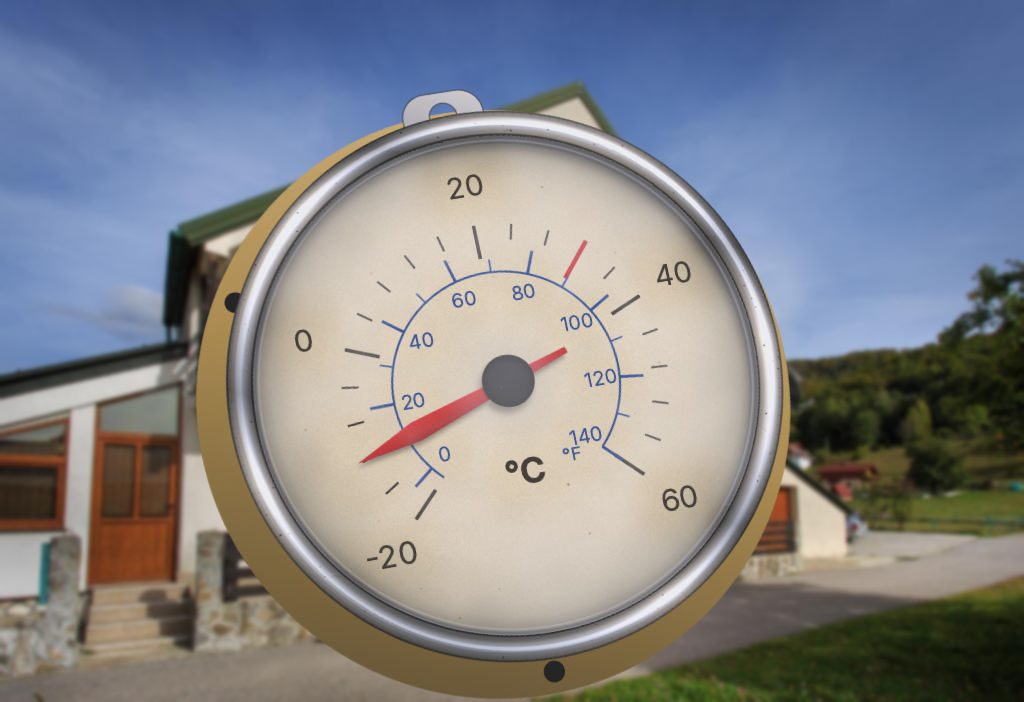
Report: -12 °C
